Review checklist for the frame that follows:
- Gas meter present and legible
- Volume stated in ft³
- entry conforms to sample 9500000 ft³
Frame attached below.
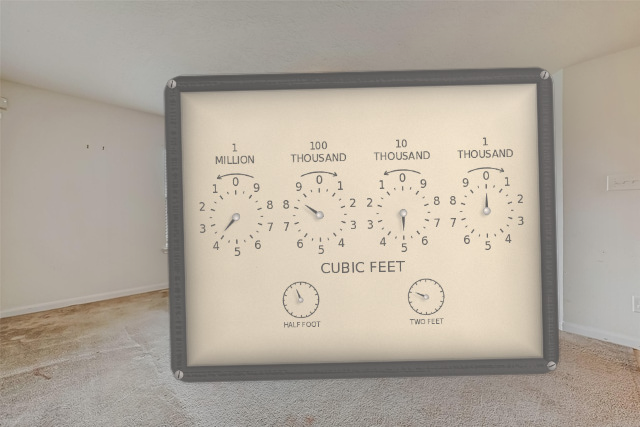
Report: 385000 ft³
